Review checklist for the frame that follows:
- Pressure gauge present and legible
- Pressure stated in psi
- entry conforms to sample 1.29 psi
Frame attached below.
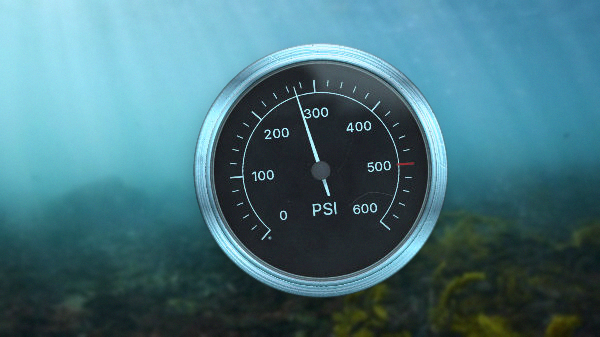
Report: 270 psi
